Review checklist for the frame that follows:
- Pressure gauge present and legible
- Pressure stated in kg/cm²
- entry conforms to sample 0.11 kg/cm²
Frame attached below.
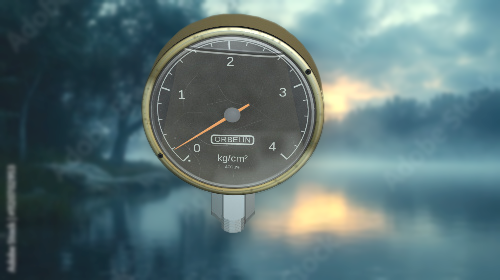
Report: 0.2 kg/cm²
